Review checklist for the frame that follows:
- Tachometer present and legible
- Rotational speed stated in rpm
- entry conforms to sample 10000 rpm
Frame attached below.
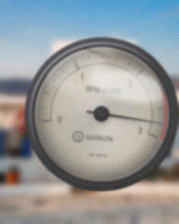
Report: 2800 rpm
